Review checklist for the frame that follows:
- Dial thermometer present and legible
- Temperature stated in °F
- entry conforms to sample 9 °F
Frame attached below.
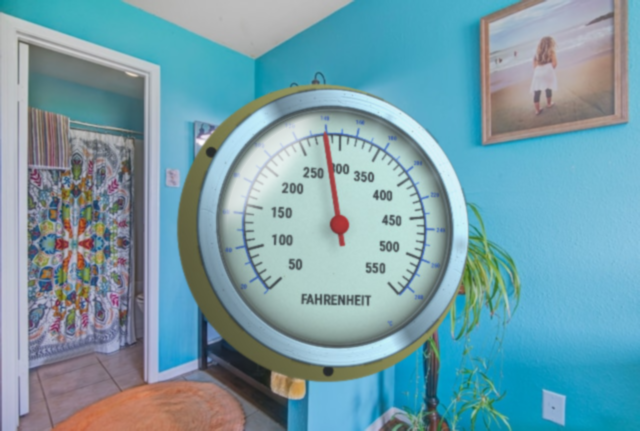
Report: 280 °F
